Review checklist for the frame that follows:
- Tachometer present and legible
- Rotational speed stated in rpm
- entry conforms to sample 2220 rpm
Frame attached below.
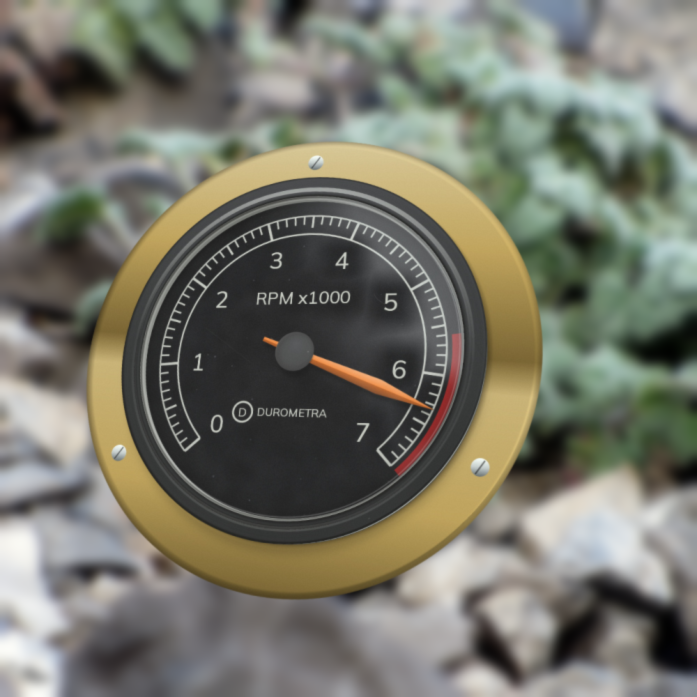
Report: 6350 rpm
